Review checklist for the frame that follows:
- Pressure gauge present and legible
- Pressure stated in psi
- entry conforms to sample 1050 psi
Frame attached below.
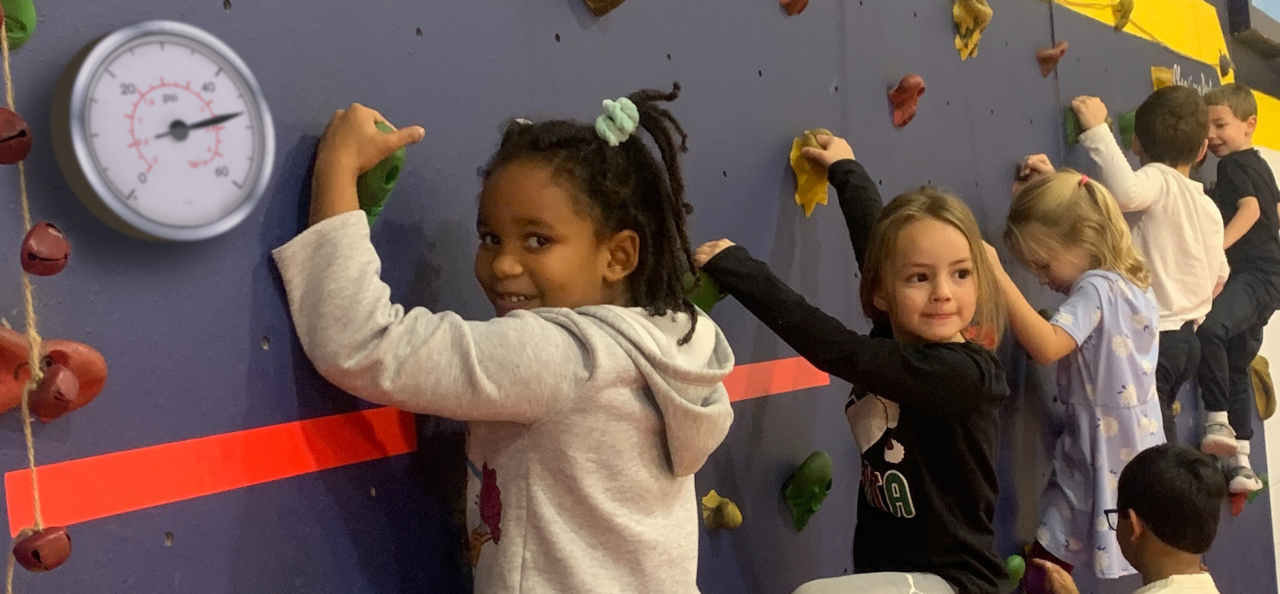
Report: 47.5 psi
